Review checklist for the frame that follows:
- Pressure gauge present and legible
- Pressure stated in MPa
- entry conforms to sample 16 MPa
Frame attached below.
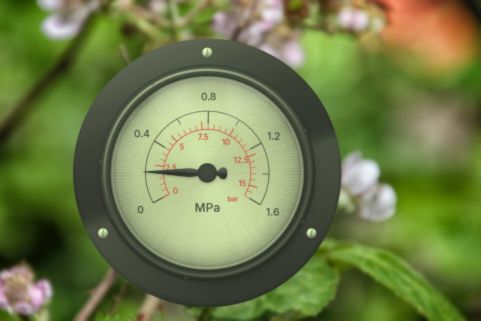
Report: 0.2 MPa
